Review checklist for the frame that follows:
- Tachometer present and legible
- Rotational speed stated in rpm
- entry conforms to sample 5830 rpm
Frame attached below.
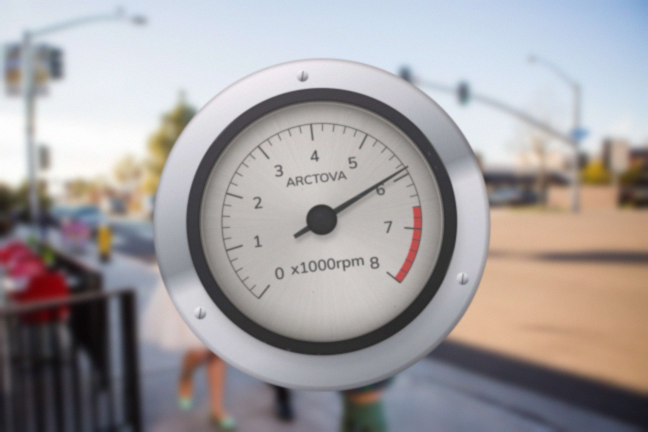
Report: 5900 rpm
